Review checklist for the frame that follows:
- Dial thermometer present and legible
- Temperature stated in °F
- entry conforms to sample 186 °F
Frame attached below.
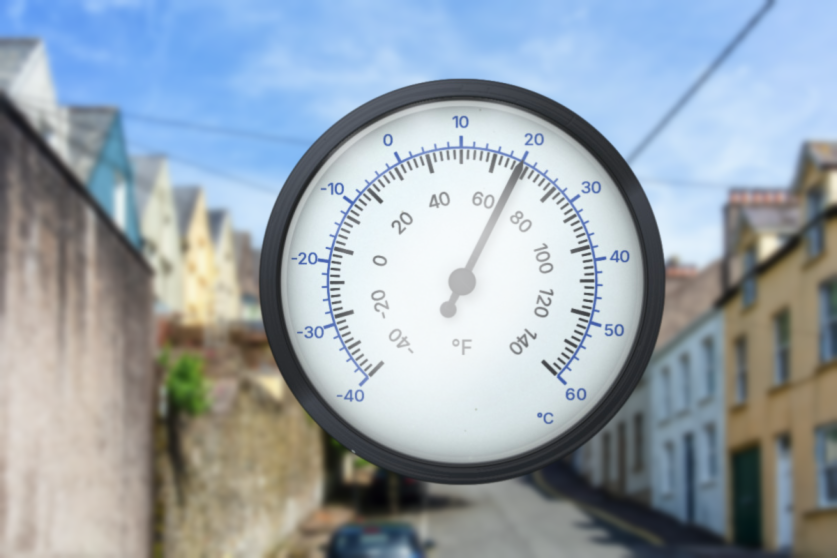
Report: 68 °F
